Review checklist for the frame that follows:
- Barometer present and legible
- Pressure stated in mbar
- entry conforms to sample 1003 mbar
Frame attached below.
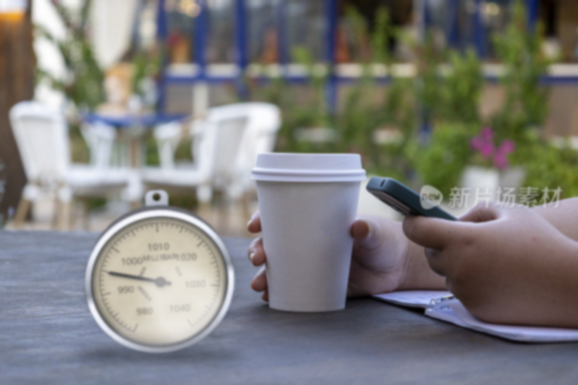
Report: 995 mbar
